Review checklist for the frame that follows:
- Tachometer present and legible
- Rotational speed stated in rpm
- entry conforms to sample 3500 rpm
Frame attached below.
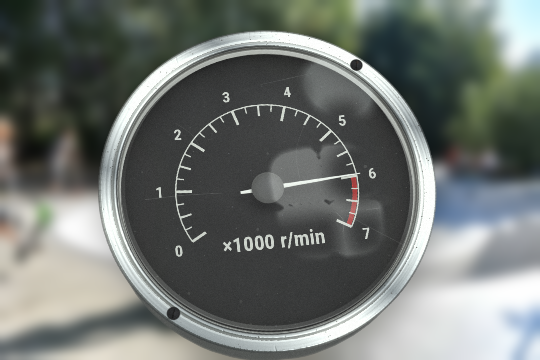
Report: 6000 rpm
